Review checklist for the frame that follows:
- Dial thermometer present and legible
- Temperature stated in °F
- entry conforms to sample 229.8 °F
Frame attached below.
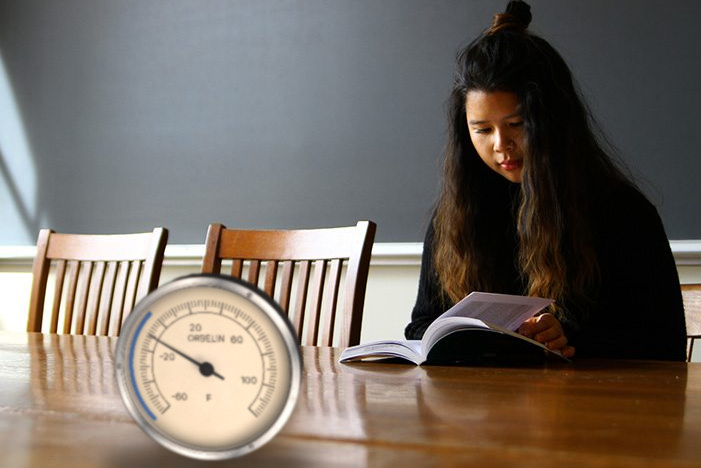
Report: -10 °F
